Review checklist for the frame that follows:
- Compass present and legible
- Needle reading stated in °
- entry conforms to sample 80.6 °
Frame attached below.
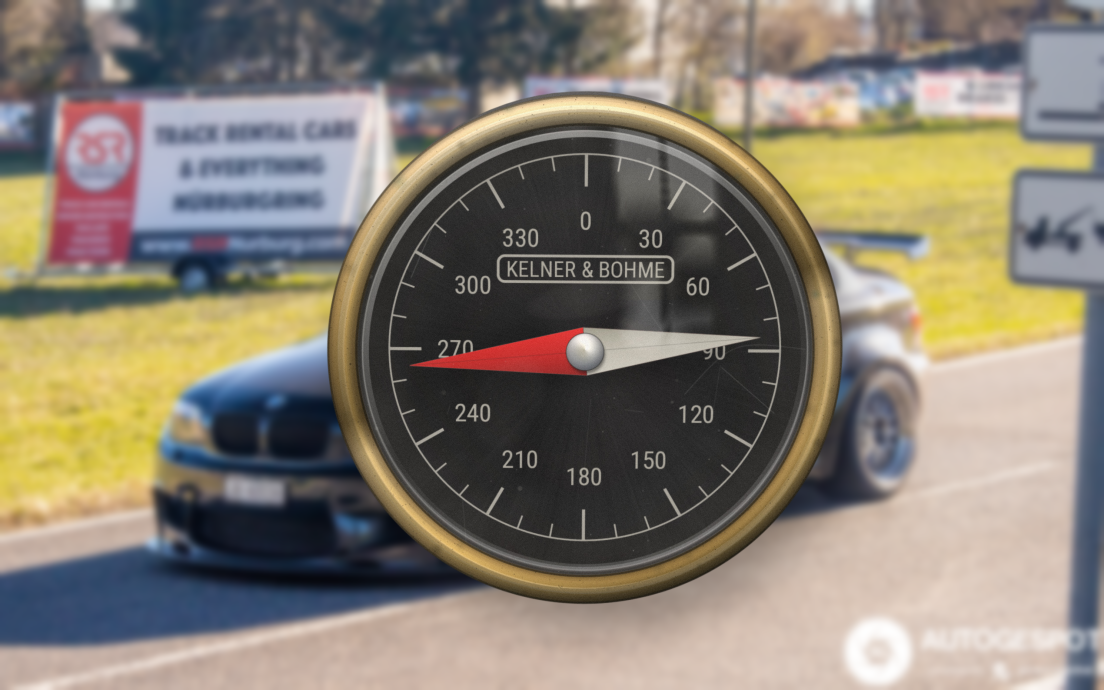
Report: 265 °
